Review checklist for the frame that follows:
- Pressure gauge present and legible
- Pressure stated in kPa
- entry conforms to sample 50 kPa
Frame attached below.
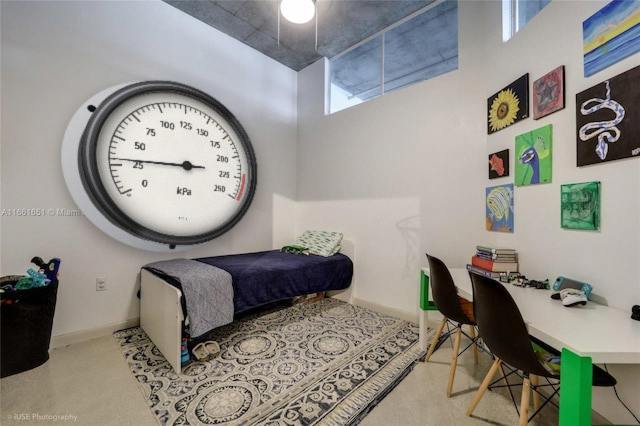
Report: 30 kPa
